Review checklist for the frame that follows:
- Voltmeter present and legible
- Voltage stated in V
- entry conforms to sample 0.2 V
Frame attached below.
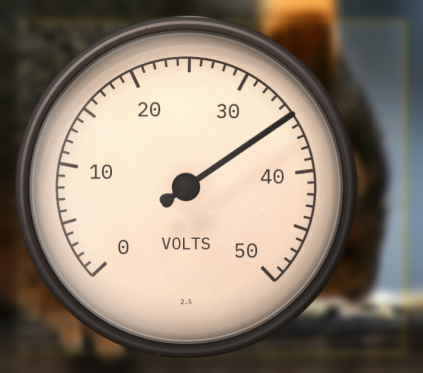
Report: 35 V
